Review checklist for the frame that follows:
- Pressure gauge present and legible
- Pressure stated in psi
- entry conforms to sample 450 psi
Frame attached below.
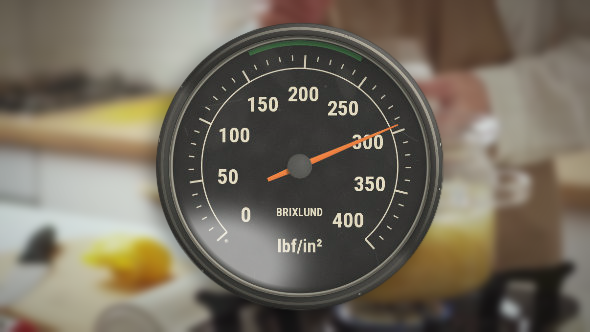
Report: 295 psi
